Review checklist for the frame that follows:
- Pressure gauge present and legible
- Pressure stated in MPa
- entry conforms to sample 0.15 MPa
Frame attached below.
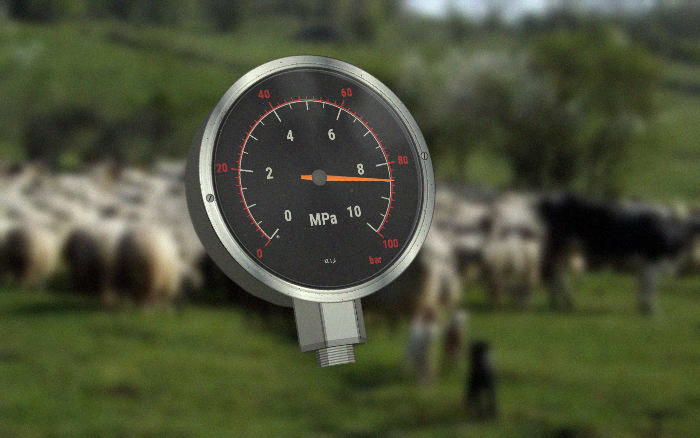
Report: 8.5 MPa
